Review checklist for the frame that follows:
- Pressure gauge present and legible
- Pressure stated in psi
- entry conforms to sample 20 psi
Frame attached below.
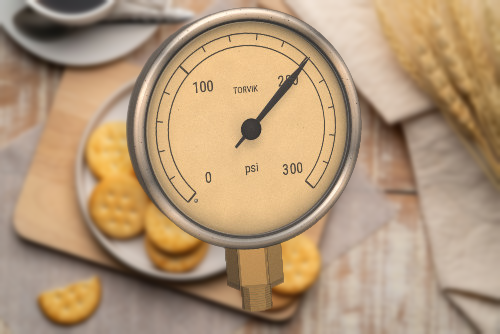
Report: 200 psi
